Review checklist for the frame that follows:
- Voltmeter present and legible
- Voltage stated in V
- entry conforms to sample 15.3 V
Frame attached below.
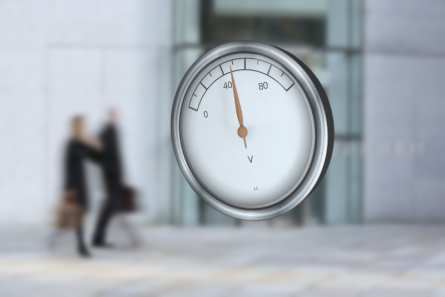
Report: 50 V
